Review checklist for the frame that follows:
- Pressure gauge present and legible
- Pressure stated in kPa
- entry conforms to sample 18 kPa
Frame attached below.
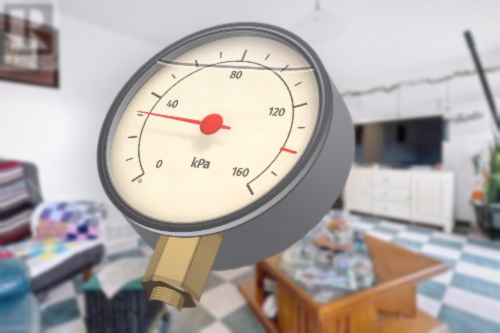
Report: 30 kPa
